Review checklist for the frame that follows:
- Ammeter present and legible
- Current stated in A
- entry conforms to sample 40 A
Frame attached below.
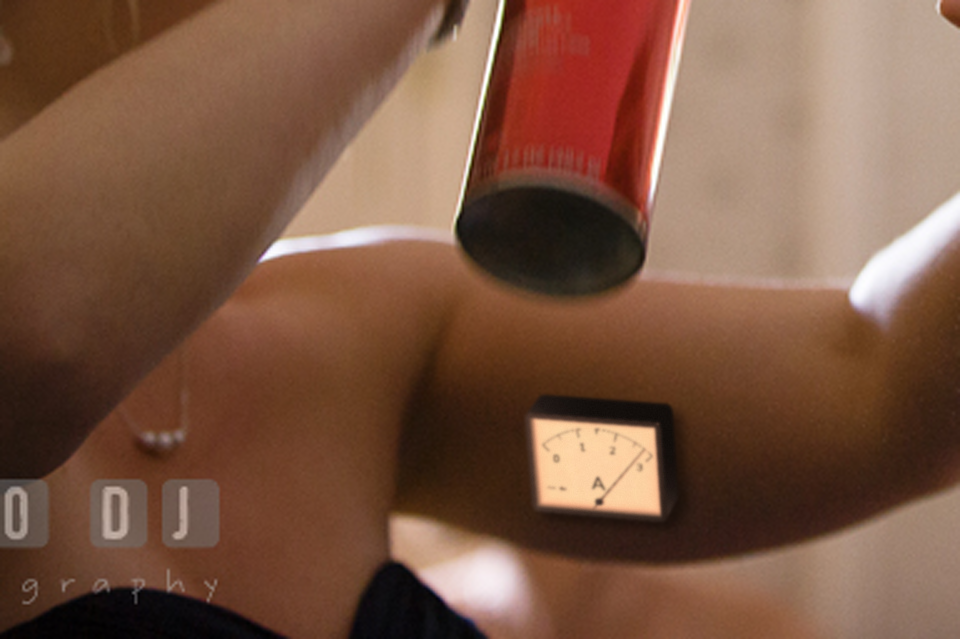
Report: 2.75 A
